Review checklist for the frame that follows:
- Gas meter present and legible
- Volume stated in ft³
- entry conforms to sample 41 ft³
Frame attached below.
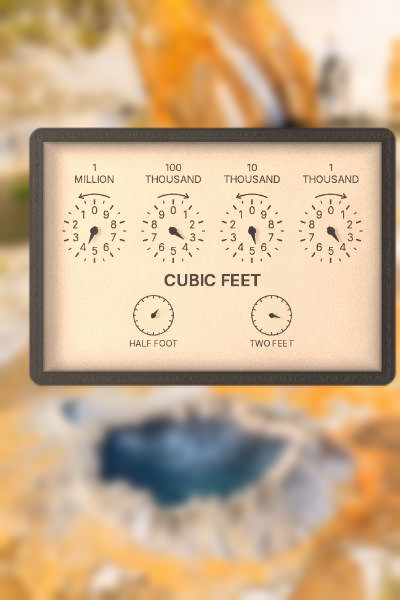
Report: 435400 ft³
